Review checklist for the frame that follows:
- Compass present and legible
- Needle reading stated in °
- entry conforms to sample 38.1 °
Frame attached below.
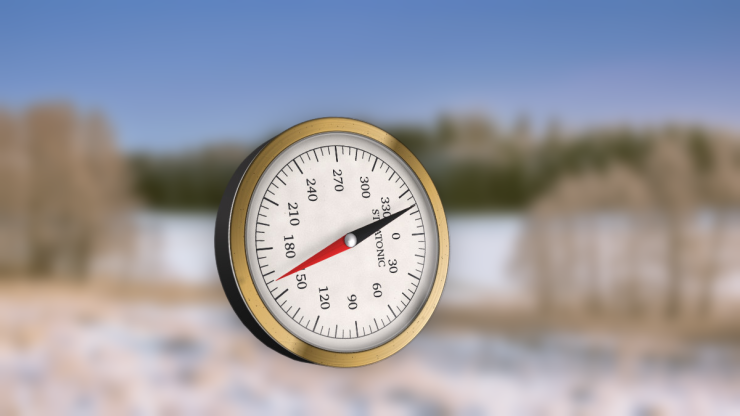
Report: 160 °
